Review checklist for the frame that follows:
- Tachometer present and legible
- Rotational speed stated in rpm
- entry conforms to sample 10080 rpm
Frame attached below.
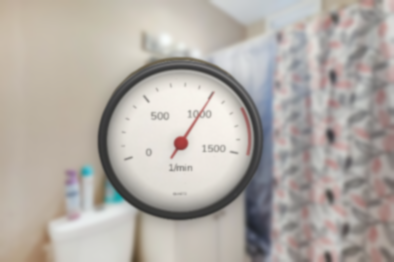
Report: 1000 rpm
